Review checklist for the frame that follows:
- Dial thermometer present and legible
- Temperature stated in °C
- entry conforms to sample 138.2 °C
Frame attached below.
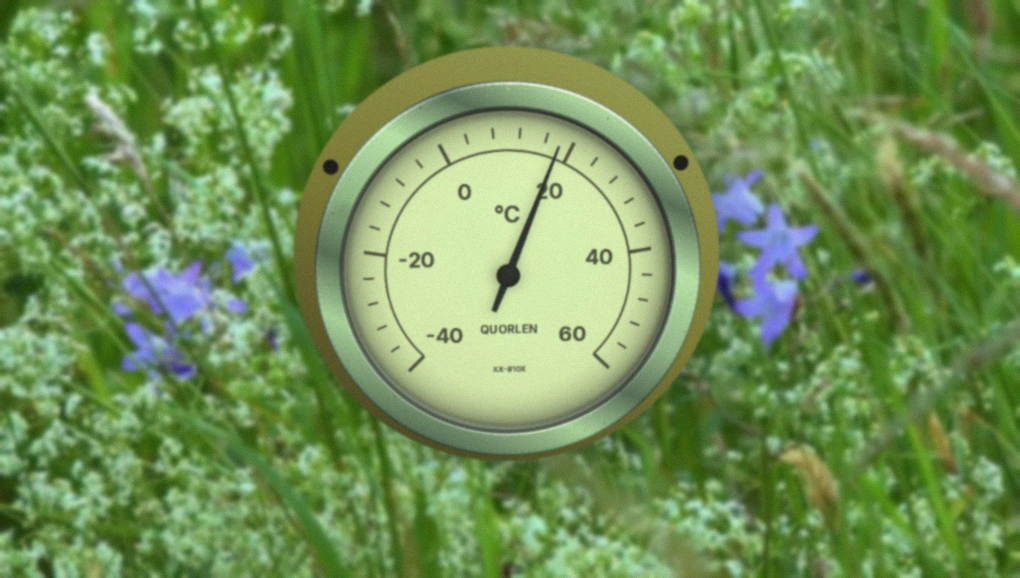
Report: 18 °C
